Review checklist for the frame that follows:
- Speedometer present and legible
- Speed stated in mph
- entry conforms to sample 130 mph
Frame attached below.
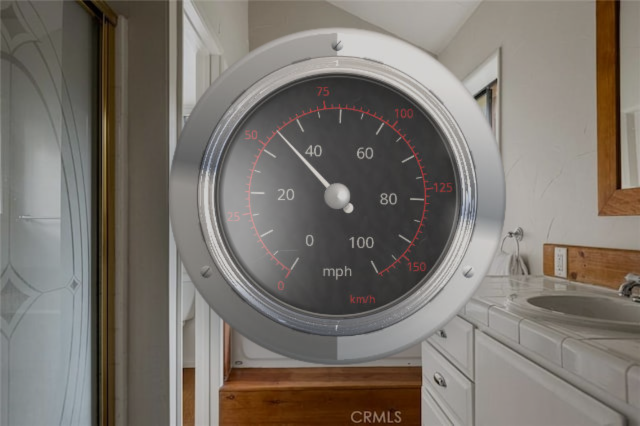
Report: 35 mph
